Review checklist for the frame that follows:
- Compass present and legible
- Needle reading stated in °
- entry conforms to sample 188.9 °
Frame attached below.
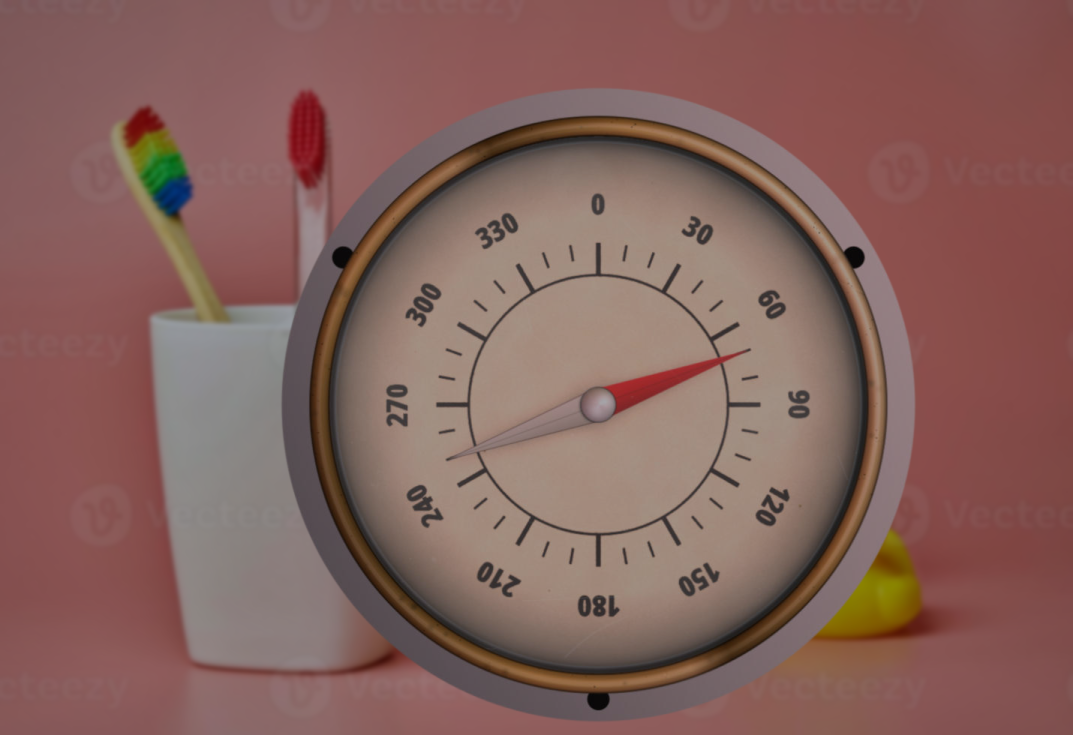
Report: 70 °
